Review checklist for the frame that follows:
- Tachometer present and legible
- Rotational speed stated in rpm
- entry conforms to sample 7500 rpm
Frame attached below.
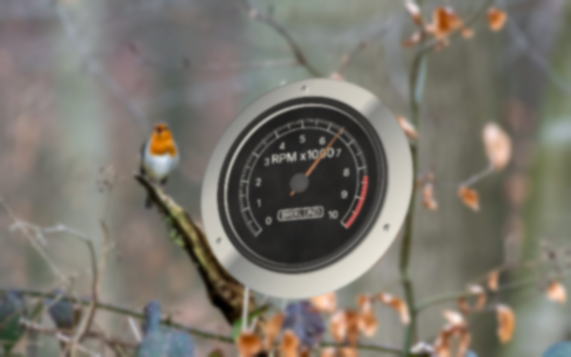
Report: 6500 rpm
